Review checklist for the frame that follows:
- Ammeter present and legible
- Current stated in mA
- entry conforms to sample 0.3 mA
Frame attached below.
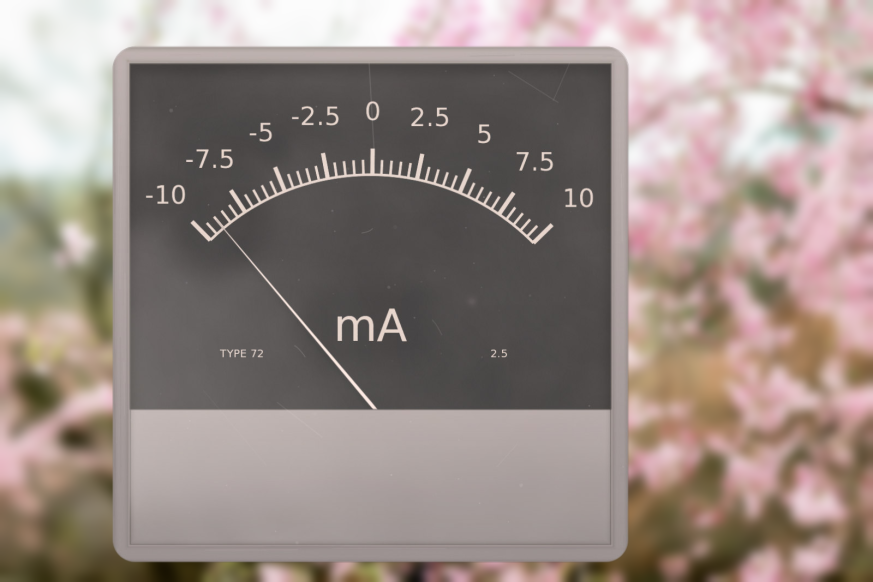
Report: -9 mA
